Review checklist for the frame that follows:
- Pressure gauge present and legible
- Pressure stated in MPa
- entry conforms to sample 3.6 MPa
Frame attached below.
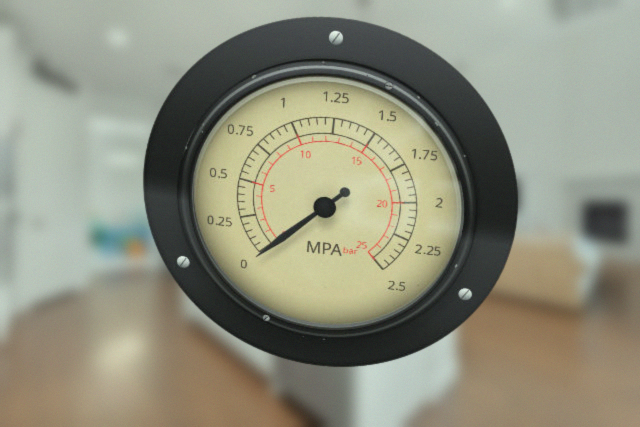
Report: 0 MPa
